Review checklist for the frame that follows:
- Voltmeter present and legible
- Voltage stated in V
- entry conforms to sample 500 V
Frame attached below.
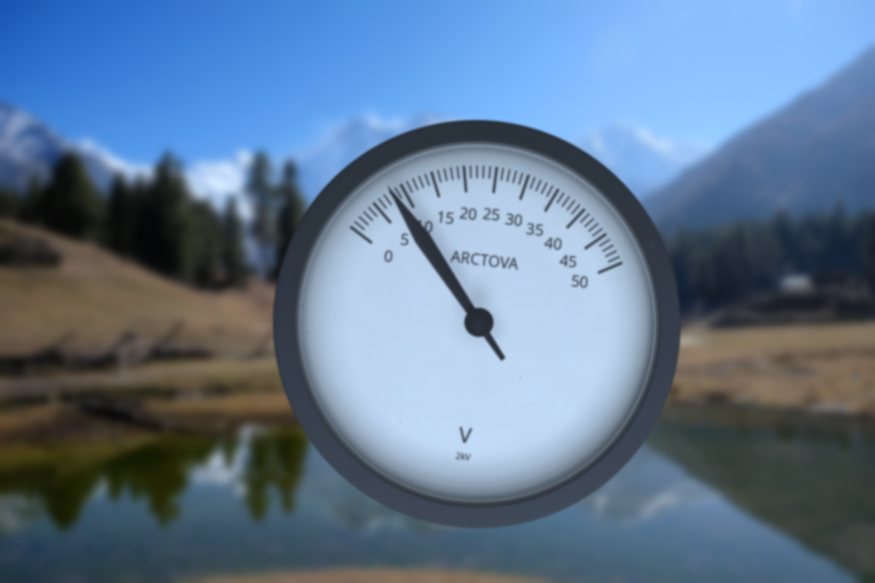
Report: 8 V
